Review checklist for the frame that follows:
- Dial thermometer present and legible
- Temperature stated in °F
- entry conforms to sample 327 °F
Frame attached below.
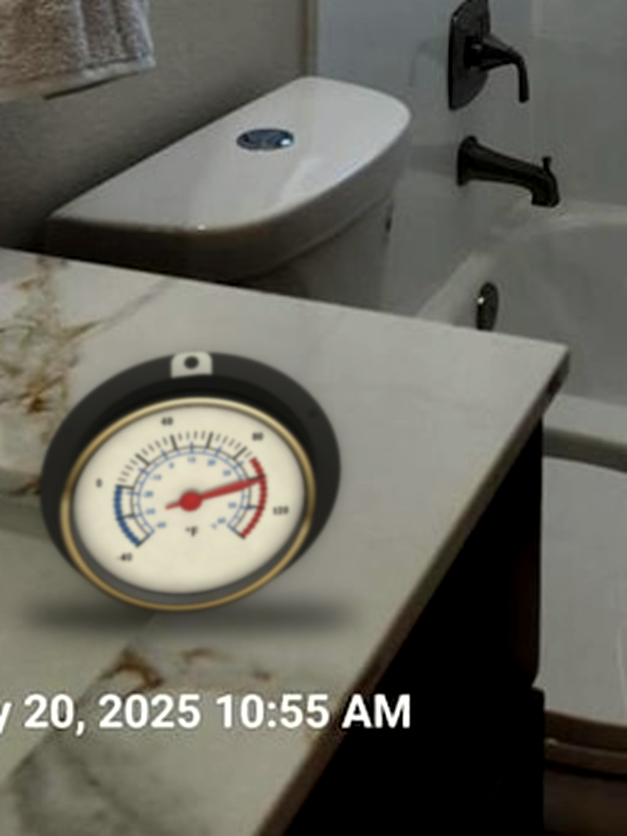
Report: 100 °F
